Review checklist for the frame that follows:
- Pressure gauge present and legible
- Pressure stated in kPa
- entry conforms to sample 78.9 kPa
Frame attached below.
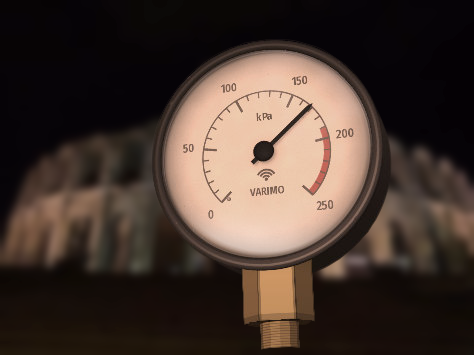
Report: 170 kPa
